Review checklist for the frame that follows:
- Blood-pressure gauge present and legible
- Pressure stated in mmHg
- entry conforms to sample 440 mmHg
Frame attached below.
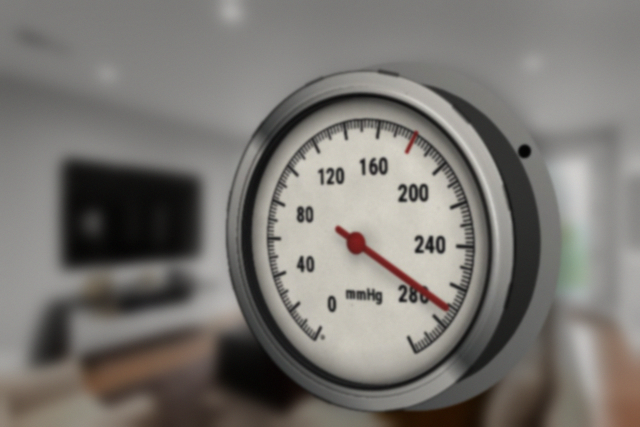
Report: 270 mmHg
